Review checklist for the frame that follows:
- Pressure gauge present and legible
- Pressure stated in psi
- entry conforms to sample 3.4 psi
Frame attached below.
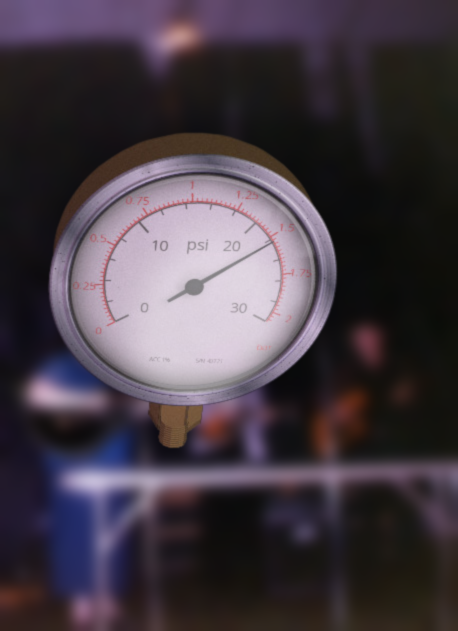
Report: 22 psi
